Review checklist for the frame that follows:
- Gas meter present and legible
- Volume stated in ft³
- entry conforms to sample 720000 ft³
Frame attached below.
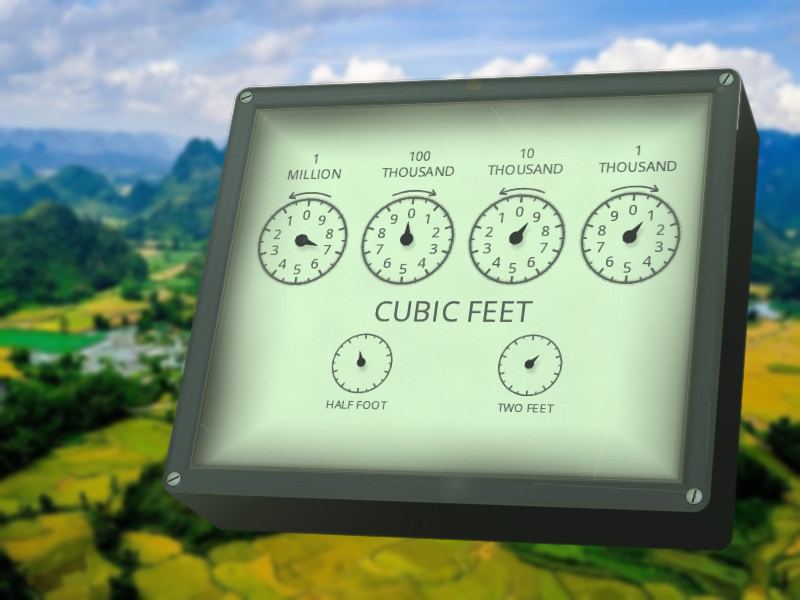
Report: 699100 ft³
